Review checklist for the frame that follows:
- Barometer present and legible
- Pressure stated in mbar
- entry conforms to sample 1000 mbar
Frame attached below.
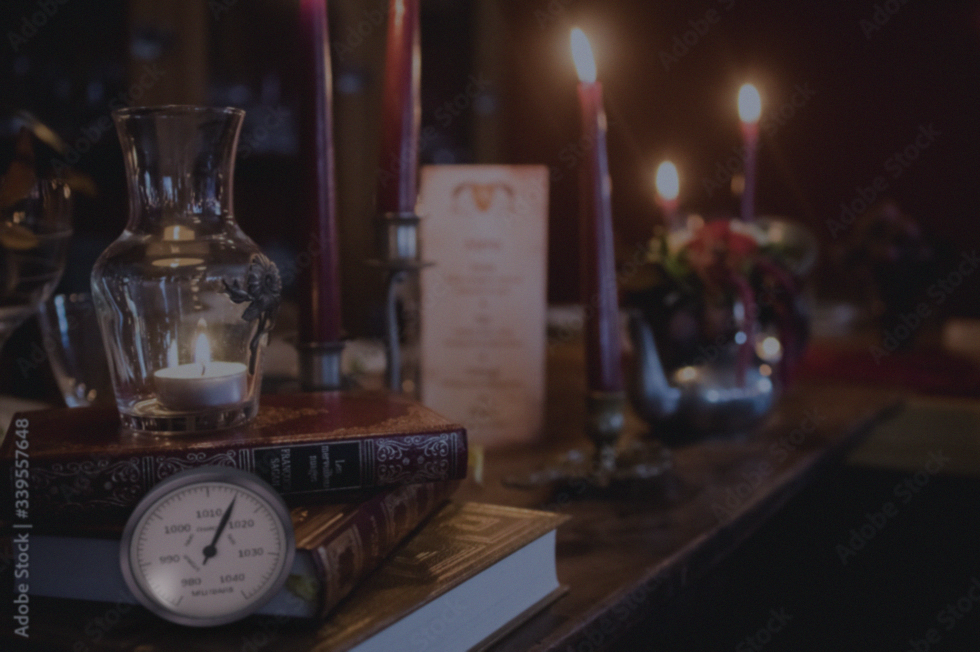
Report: 1015 mbar
